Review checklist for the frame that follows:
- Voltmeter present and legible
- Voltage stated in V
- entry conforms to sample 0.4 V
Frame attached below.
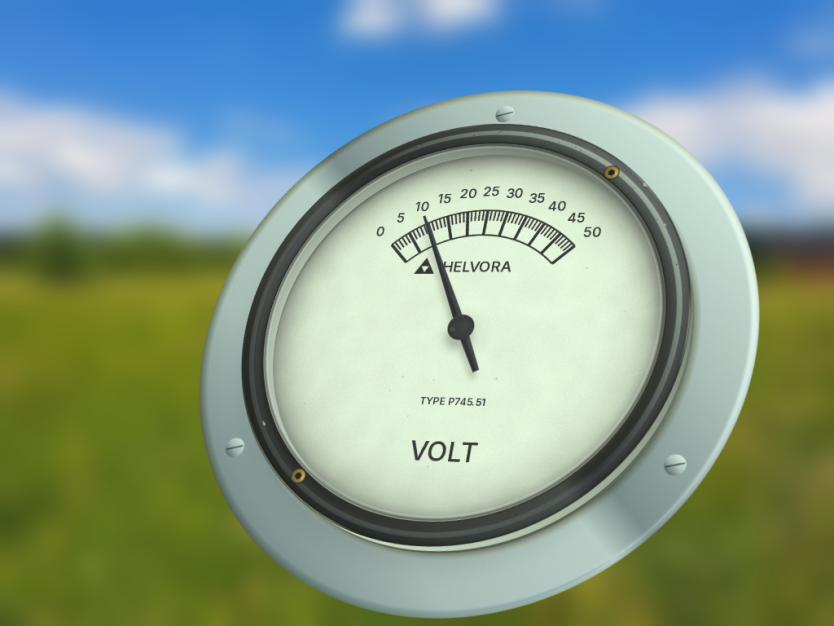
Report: 10 V
